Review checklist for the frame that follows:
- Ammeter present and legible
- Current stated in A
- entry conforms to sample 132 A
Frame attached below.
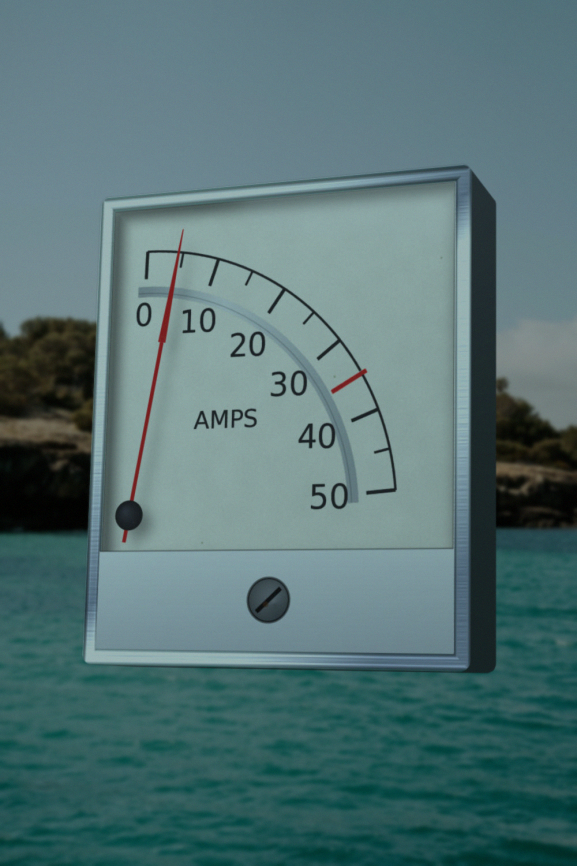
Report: 5 A
